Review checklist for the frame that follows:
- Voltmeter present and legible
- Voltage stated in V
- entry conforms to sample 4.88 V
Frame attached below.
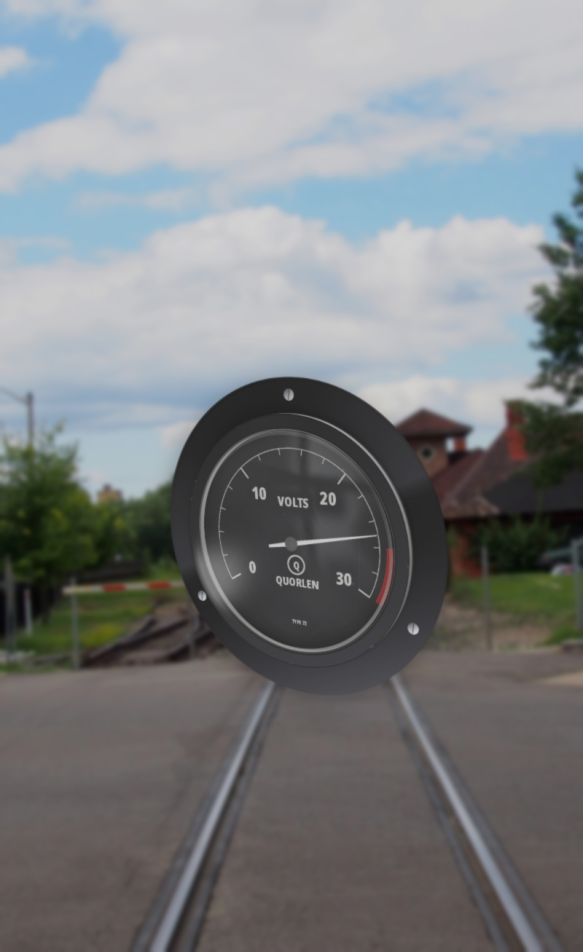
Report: 25 V
